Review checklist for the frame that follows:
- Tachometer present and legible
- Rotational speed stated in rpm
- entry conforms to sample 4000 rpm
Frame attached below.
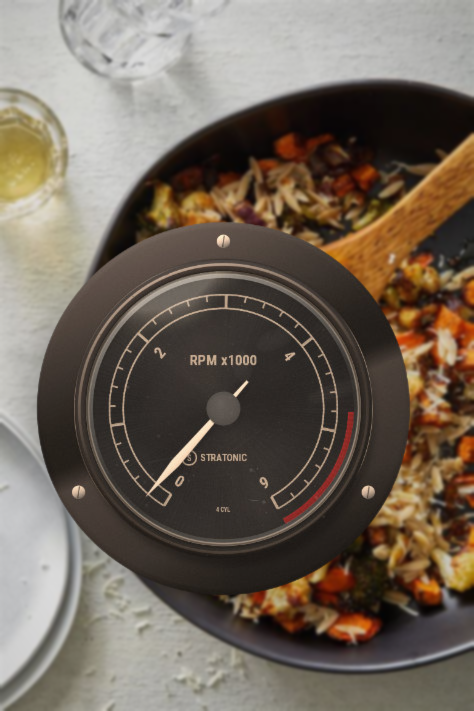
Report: 200 rpm
